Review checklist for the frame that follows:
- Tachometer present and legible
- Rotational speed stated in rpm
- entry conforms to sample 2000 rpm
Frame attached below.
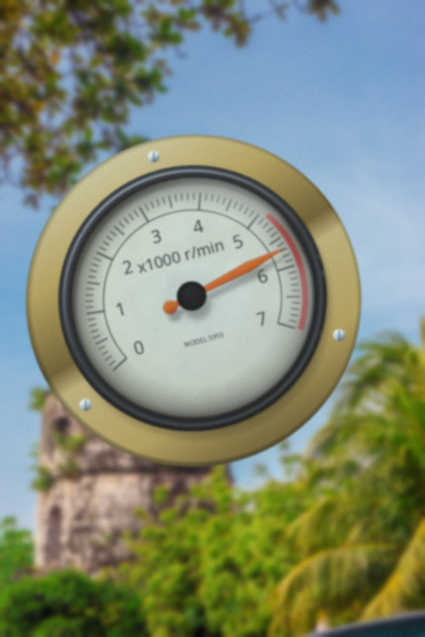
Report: 5700 rpm
